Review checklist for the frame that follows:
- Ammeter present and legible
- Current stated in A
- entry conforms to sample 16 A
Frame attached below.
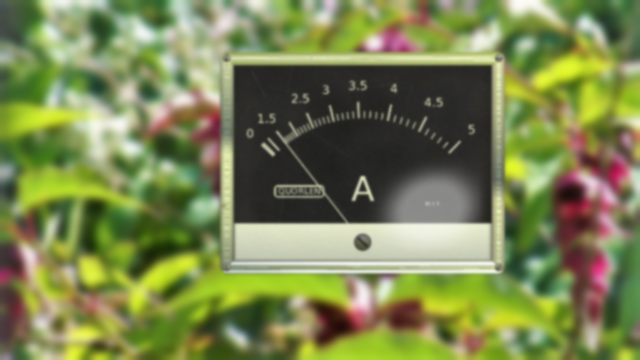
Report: 1.5 A
